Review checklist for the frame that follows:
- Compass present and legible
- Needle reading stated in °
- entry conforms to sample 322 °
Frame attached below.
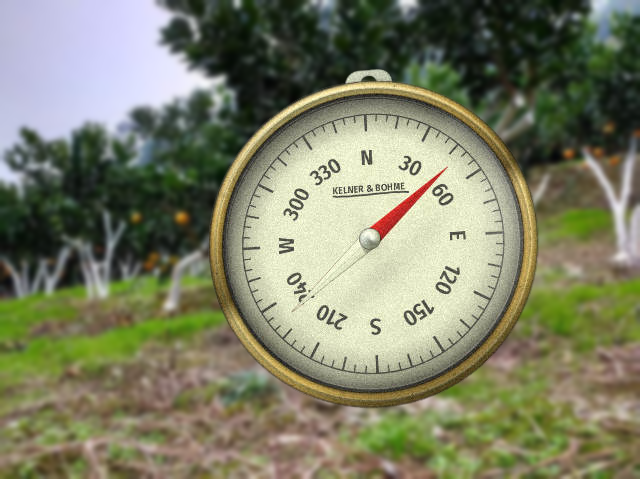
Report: 50 °
